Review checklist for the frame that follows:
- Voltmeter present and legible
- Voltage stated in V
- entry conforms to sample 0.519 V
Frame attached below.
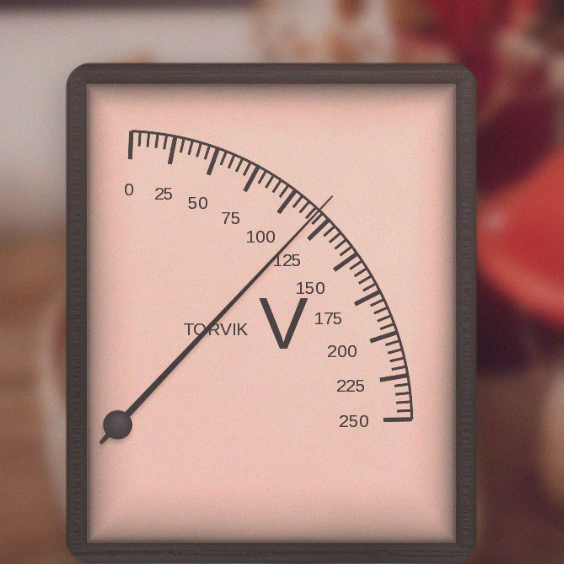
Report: 117.5 V
